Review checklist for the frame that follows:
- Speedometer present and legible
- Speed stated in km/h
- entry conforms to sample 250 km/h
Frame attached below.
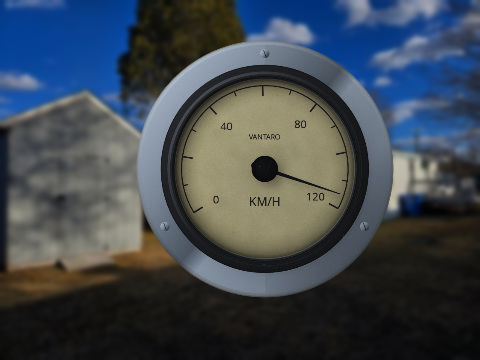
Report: 115 km/h
